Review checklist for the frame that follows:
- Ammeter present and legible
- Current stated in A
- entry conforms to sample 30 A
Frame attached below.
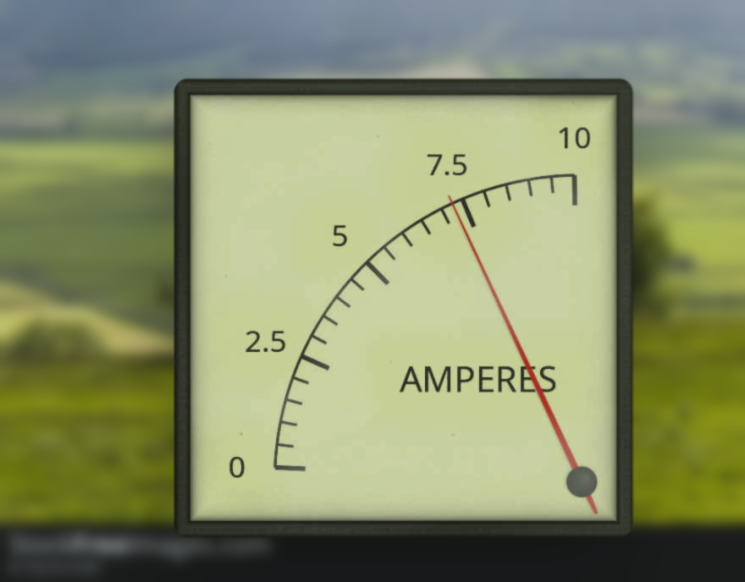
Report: 7.25 A
